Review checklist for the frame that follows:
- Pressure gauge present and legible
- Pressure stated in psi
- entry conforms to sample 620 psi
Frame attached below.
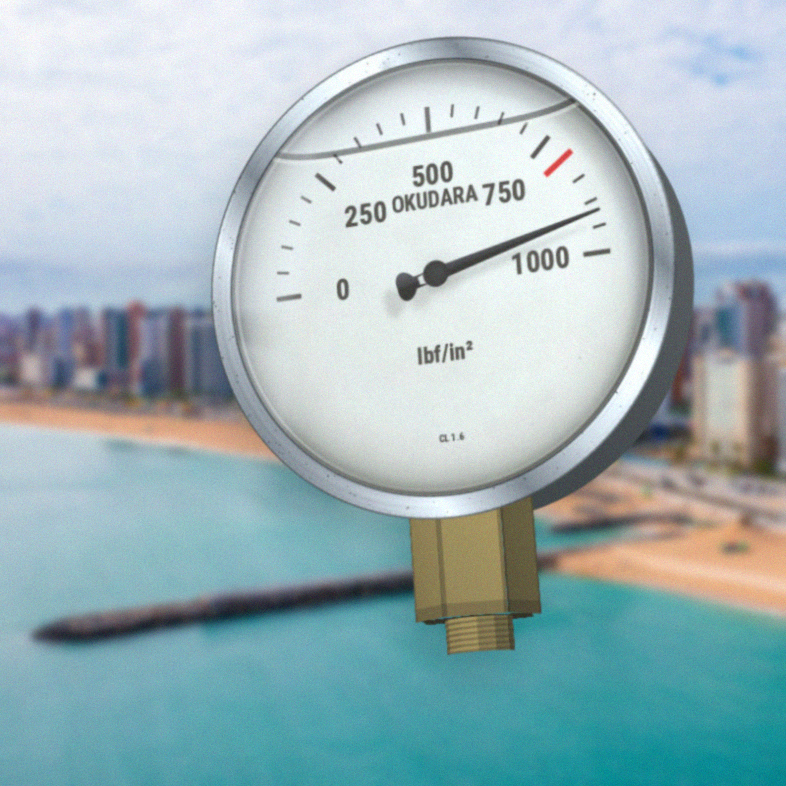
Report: 925 psi
